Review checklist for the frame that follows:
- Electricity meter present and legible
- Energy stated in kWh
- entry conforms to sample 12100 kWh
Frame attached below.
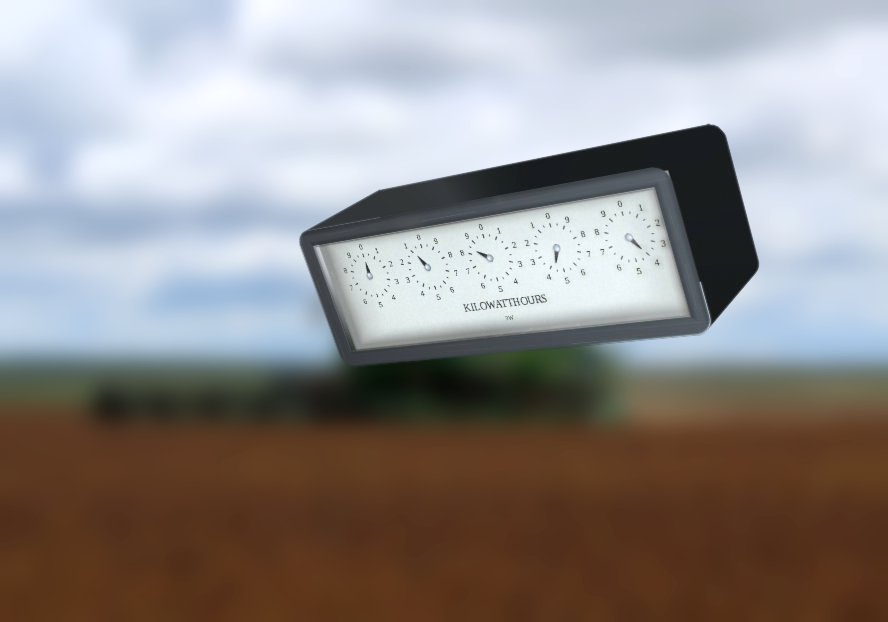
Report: 844 kWh
